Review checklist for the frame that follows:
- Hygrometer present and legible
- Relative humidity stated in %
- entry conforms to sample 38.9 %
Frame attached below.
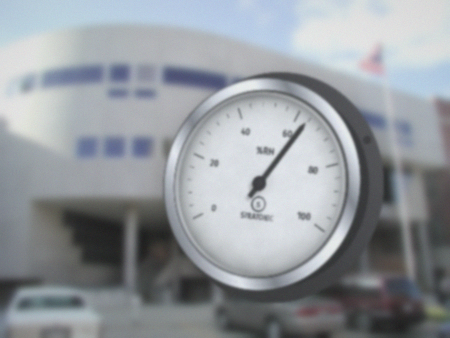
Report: 64 %
